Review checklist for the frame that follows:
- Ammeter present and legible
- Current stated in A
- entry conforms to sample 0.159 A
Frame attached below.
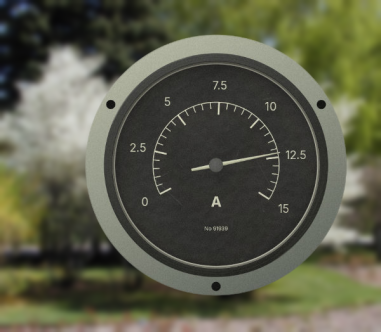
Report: 12.25 A
